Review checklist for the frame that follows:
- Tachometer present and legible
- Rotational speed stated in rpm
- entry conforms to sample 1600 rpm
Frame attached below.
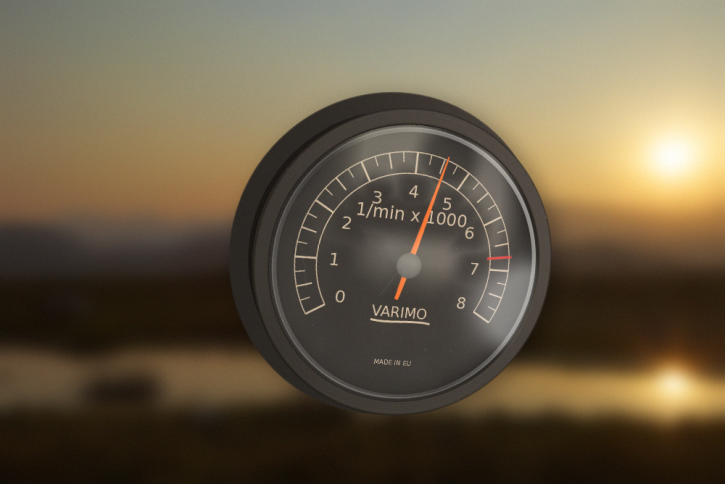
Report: 4500 rpm
